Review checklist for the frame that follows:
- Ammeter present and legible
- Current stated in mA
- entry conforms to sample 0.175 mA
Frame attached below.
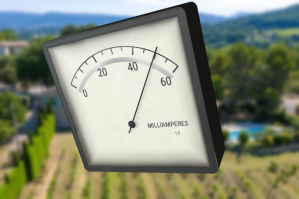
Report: 50 mA
